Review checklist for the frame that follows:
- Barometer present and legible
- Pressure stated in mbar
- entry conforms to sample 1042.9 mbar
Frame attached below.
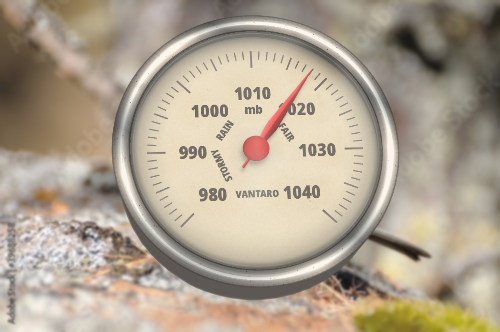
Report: 1018 mbar
